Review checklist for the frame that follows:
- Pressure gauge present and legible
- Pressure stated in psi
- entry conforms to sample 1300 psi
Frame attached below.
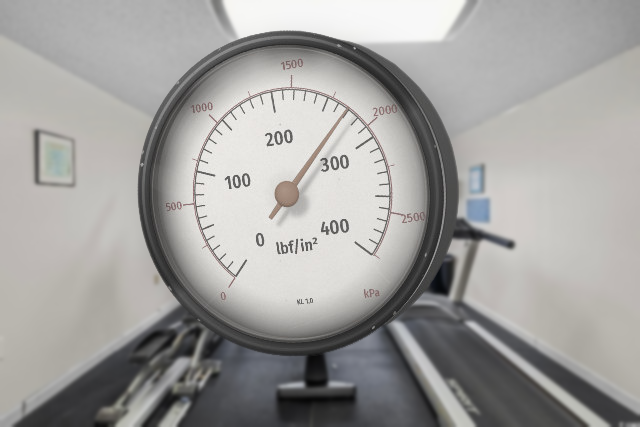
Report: 270 psi
